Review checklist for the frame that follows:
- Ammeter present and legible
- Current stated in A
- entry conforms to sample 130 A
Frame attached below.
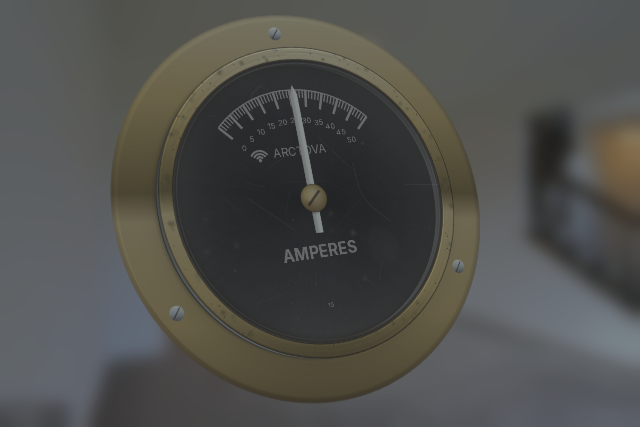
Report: 25 A
